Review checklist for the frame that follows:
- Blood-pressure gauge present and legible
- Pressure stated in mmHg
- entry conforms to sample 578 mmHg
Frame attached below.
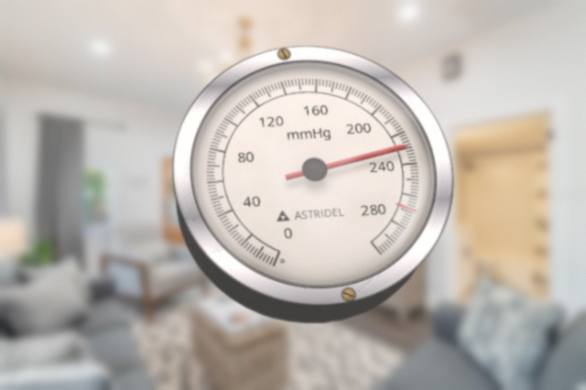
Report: 230 mmHg
